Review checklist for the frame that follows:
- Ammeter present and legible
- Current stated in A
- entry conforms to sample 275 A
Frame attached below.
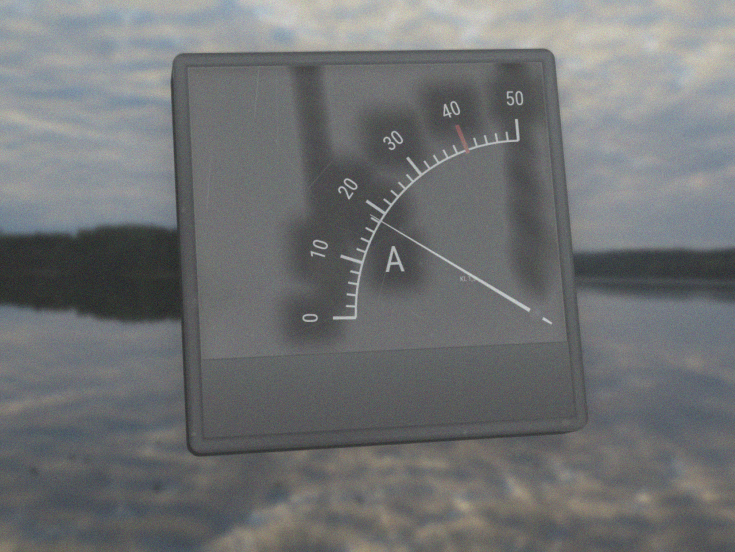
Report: 18 A
